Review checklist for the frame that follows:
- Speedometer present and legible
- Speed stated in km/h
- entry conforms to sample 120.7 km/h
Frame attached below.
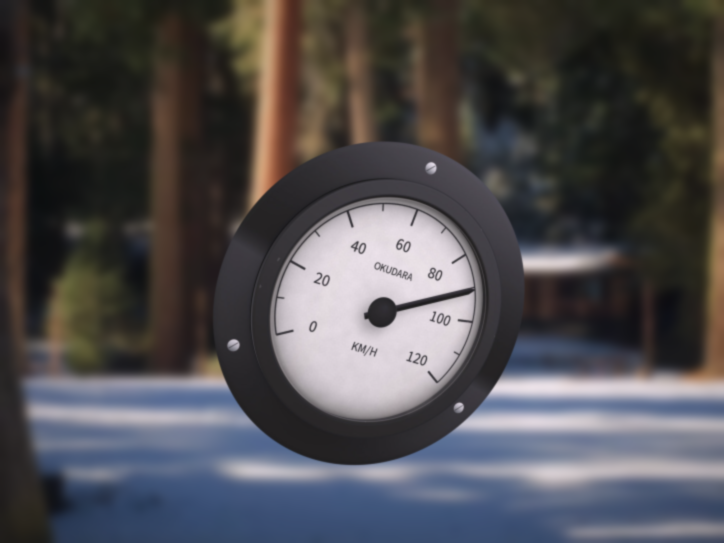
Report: 90 km/h
